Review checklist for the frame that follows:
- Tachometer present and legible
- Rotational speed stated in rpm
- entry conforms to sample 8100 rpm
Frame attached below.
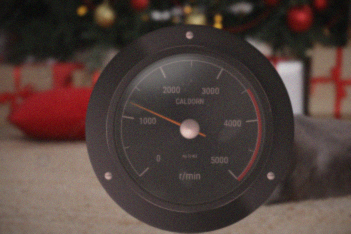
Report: 1250 rpm
